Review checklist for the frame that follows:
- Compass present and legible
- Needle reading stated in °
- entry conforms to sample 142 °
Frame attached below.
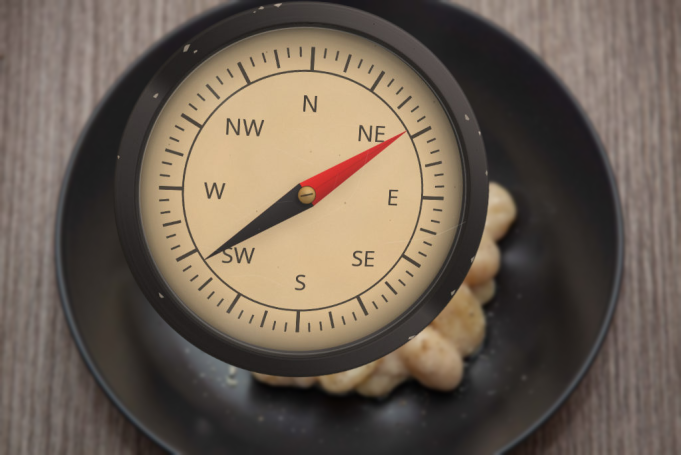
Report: 55 °
